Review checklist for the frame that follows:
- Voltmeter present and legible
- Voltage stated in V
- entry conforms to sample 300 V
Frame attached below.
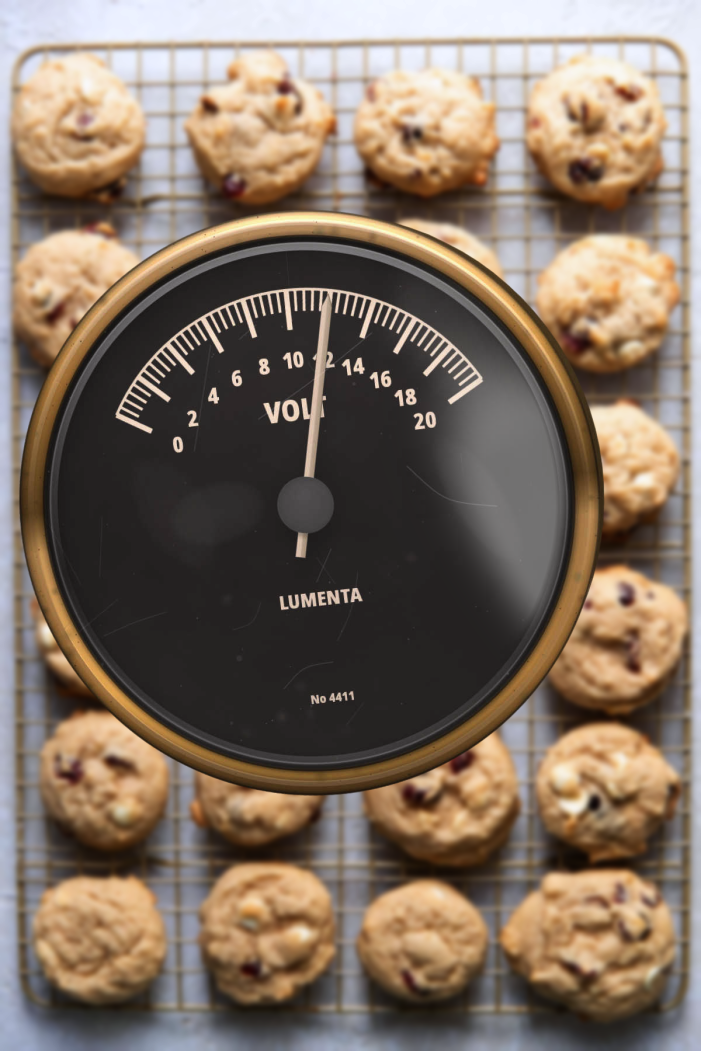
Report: 12 V
